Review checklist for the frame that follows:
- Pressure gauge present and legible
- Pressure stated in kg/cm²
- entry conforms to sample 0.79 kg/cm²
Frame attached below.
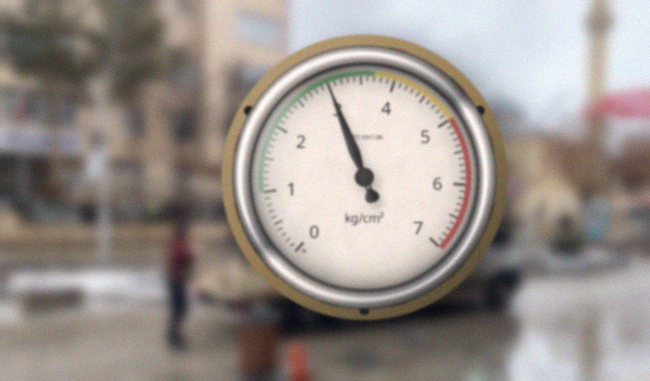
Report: 3 kg/cm²
